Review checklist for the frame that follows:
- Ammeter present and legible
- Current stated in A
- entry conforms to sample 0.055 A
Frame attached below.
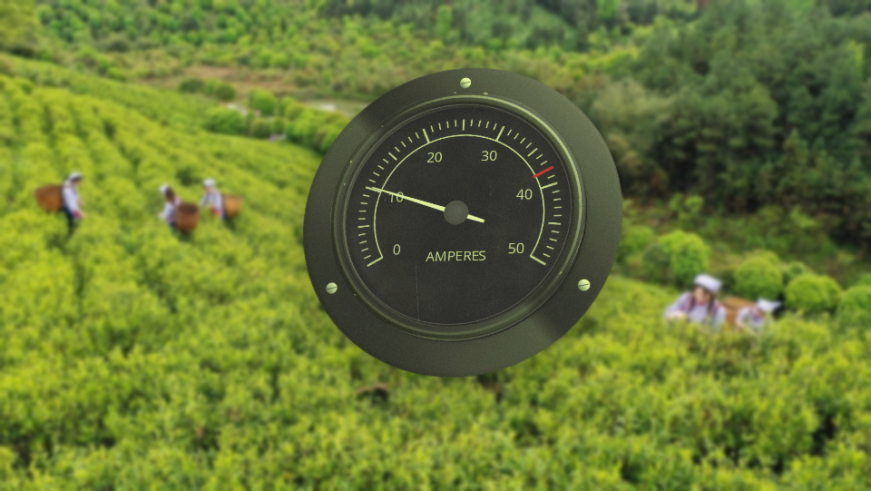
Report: 10 A
